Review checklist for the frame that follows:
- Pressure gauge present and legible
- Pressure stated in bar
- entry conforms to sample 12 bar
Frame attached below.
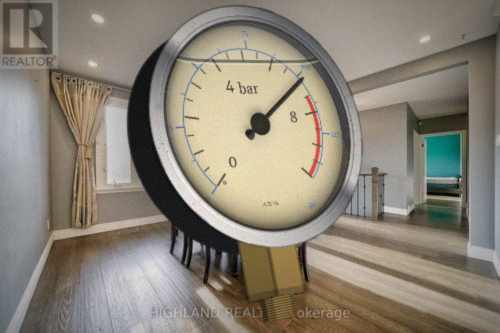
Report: 7 bar
